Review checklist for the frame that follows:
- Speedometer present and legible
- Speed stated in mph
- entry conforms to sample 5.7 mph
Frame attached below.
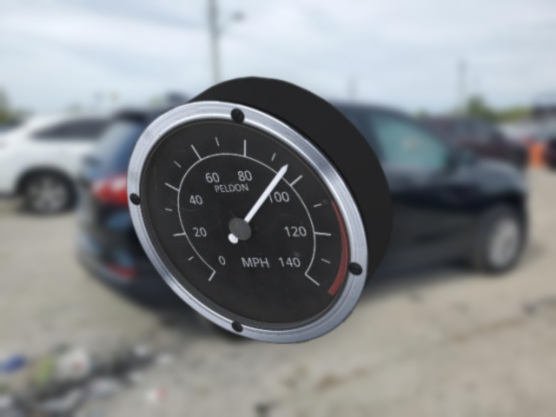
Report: 95 mph
